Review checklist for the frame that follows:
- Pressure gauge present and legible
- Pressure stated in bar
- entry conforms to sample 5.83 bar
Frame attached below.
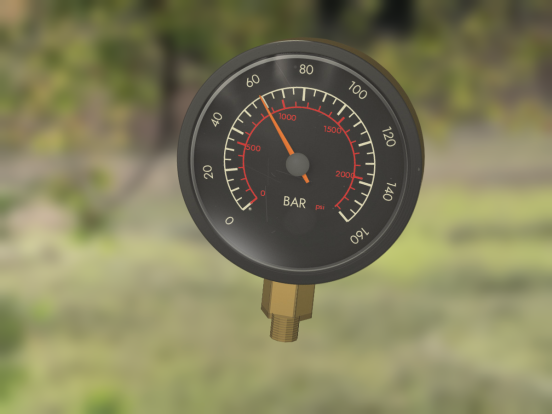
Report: 60 bar
